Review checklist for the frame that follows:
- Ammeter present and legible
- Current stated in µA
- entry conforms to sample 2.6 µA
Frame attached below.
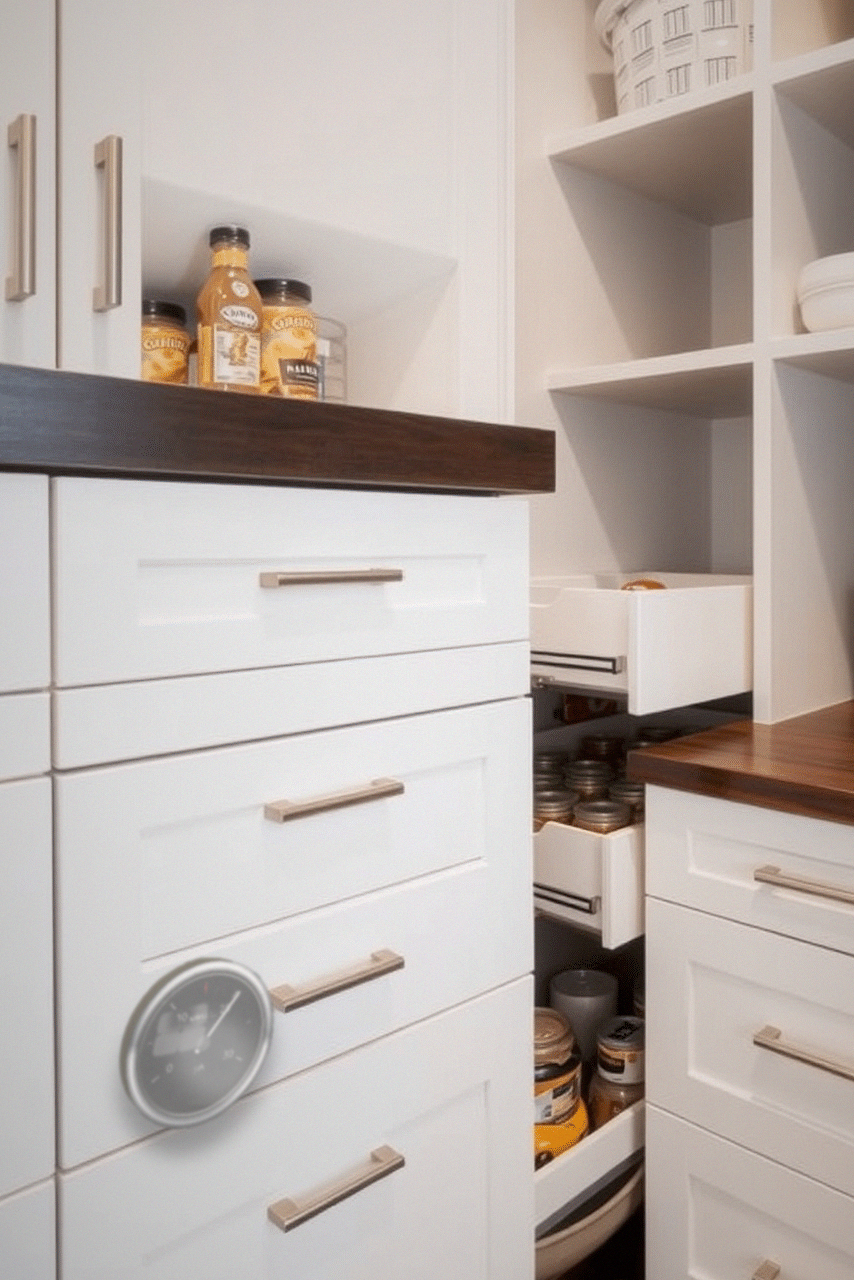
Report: 20 µA
